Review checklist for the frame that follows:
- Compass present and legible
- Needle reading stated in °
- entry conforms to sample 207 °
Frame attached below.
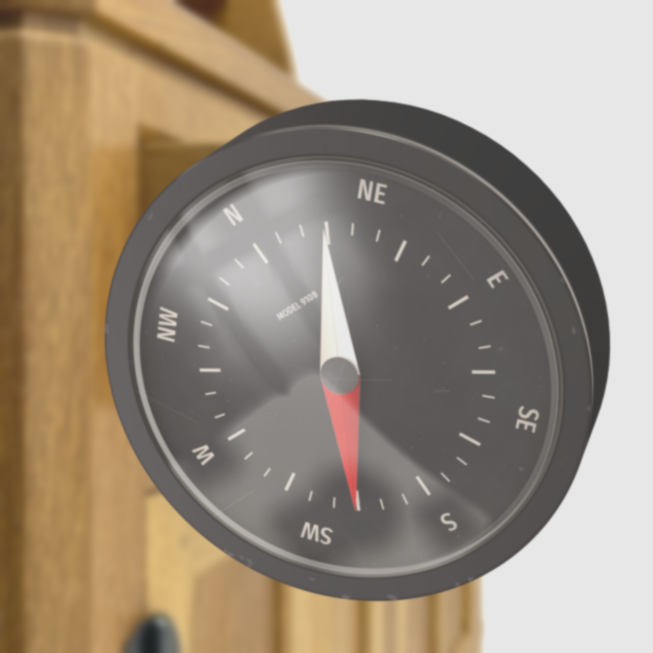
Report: 210 °
